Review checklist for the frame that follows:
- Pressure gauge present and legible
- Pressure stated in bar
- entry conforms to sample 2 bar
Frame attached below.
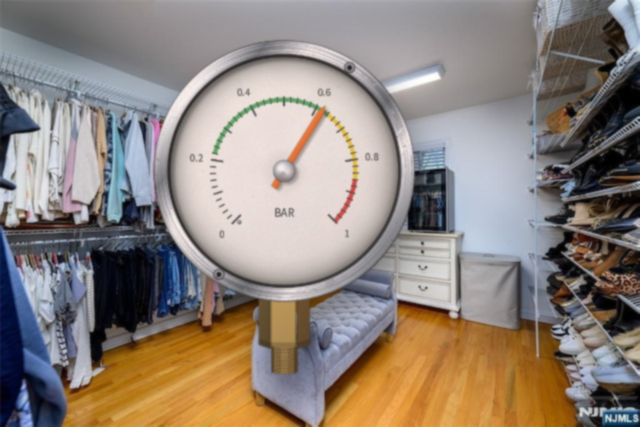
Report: 0.62 bar
